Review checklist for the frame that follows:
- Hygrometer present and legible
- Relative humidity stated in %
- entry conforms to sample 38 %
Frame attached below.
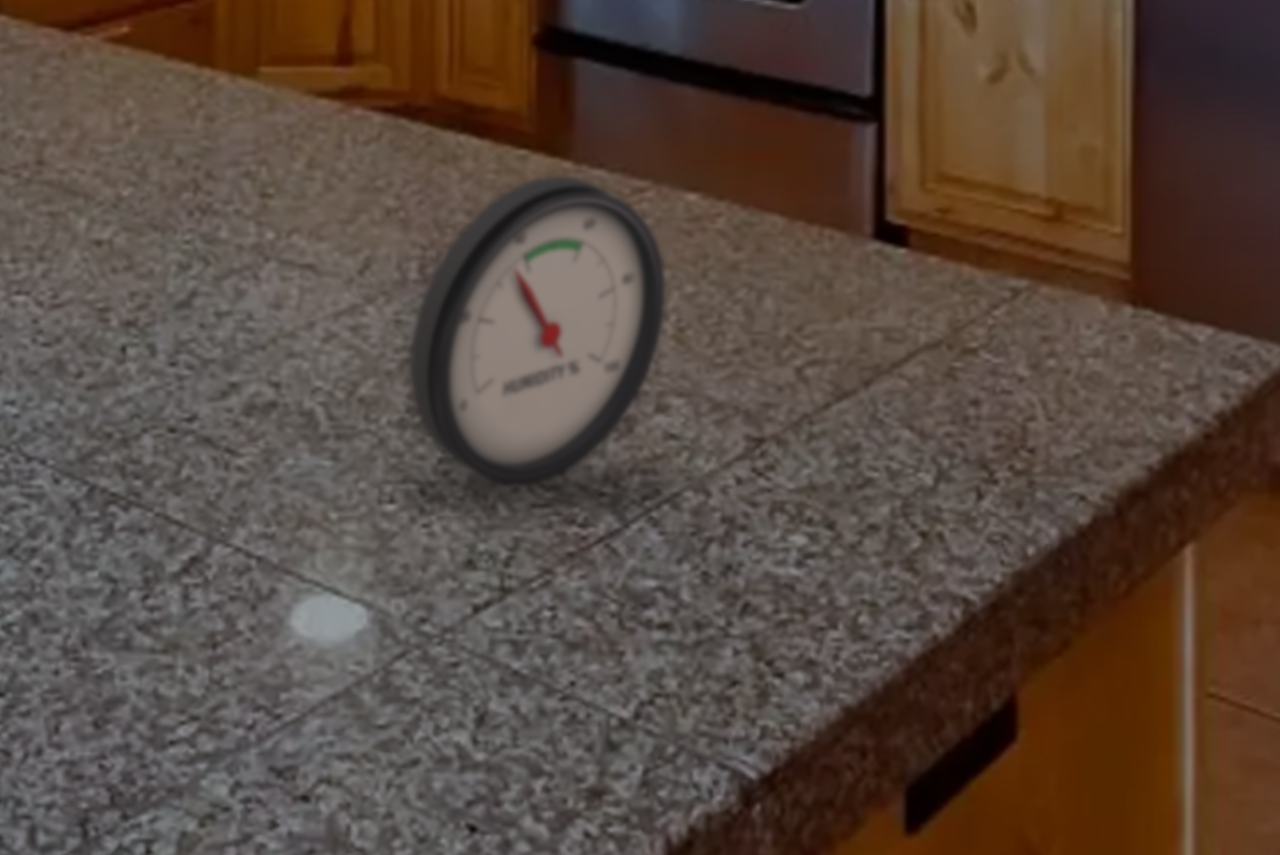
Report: 35 %
